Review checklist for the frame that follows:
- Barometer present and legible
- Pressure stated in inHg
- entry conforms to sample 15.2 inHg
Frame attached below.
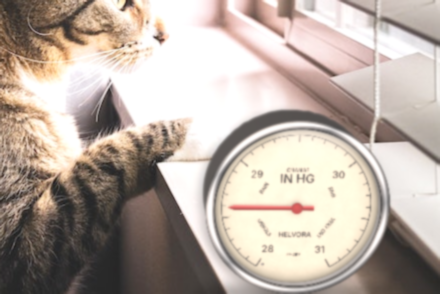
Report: 28.6 inHg
